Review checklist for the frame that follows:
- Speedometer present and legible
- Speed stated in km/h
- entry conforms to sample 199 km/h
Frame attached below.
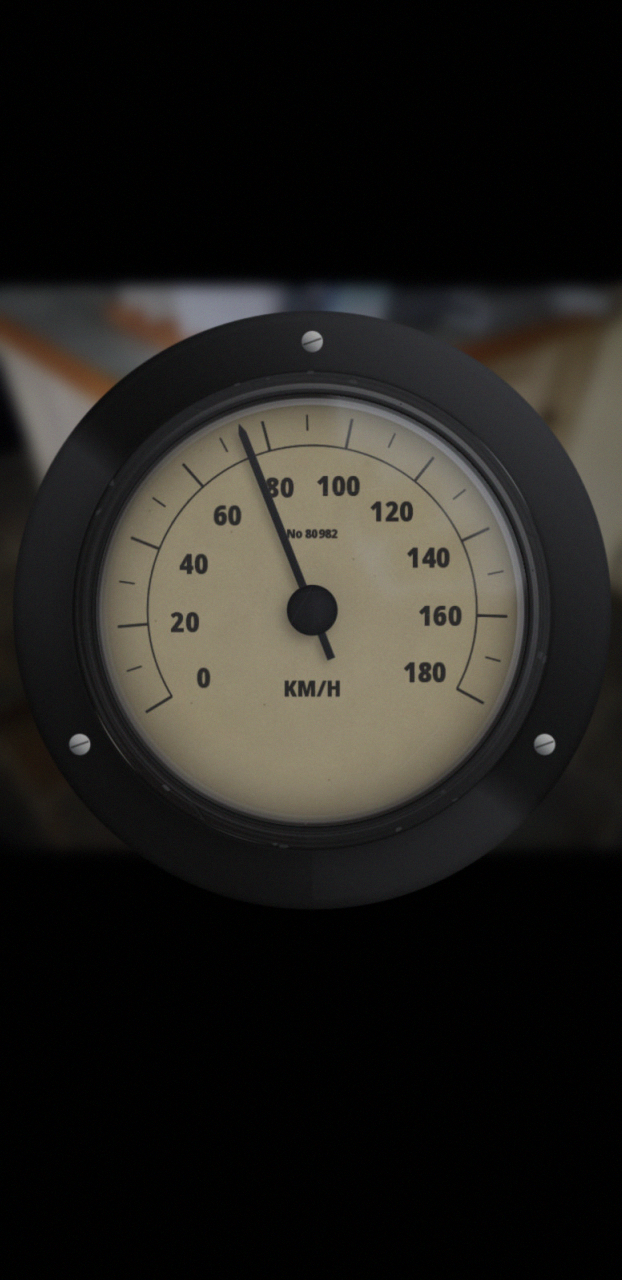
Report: 75 km/h
